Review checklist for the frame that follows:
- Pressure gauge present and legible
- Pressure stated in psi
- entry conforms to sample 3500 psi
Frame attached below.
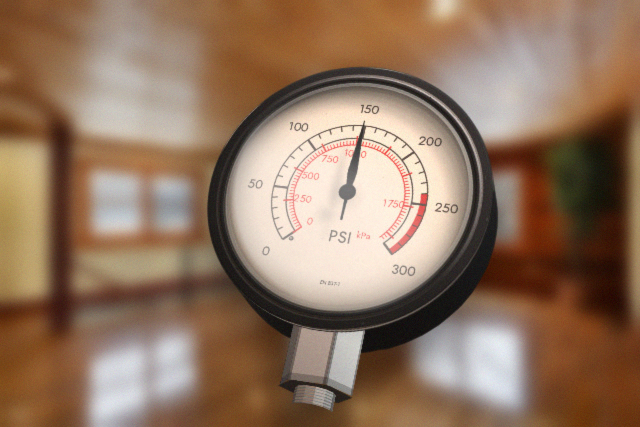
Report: 150 psi
